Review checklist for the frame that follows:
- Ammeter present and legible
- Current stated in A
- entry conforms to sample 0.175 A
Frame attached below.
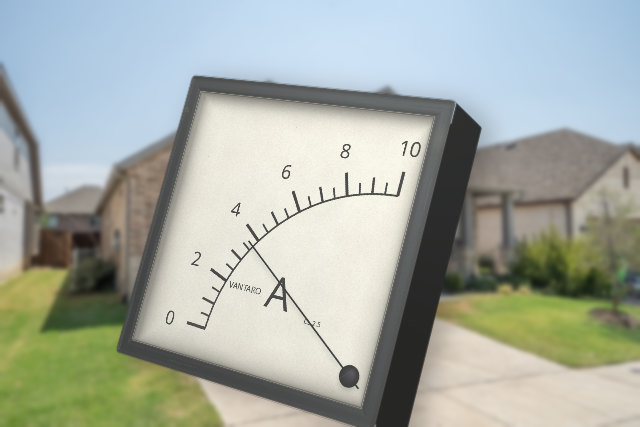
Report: 3.75 A
